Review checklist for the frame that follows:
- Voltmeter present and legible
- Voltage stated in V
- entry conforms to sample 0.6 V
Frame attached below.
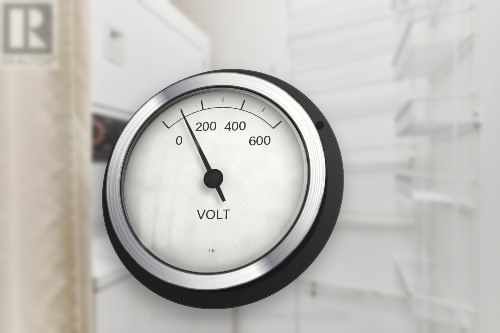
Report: 100 V
